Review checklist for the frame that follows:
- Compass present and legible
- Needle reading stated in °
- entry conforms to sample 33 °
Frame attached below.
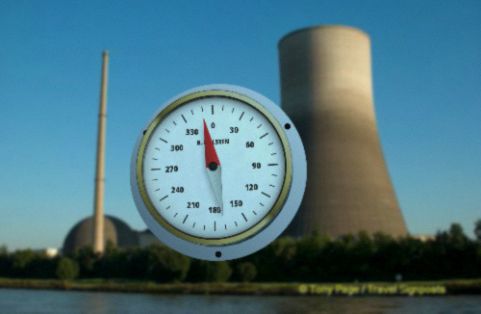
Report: 350 °
